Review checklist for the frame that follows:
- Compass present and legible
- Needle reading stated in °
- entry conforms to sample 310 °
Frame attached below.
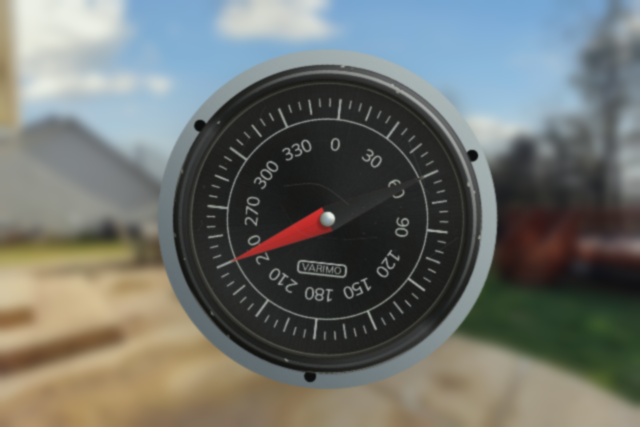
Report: 240 °
